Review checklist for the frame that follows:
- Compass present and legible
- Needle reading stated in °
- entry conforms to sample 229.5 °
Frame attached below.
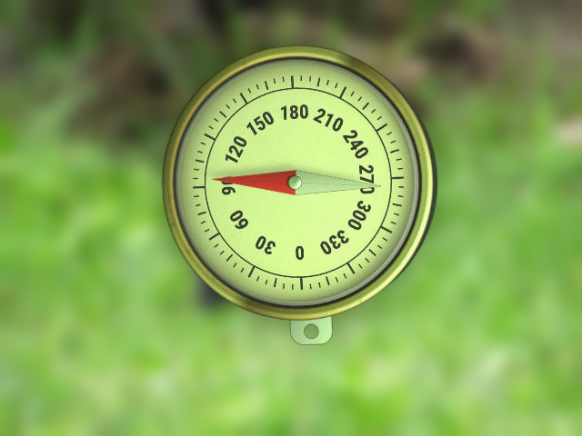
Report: 95 °
